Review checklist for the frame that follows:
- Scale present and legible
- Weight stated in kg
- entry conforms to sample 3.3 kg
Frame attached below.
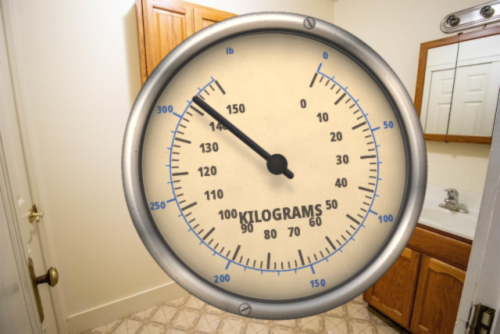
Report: 142 kg
